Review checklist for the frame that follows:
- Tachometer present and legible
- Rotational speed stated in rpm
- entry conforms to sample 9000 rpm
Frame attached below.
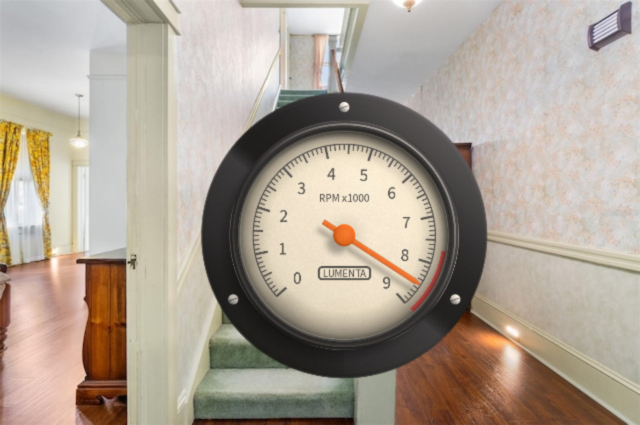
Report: 8500 rpm
